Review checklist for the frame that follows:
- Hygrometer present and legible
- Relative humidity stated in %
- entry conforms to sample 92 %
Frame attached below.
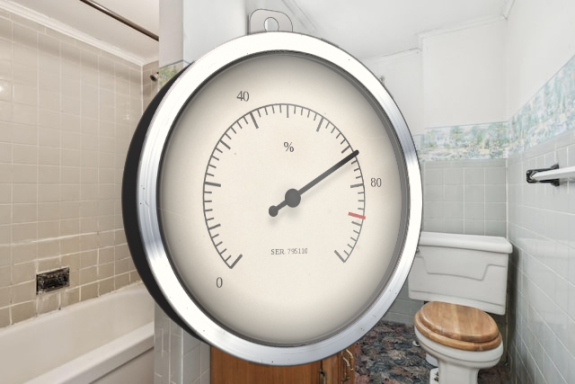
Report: 72 %
